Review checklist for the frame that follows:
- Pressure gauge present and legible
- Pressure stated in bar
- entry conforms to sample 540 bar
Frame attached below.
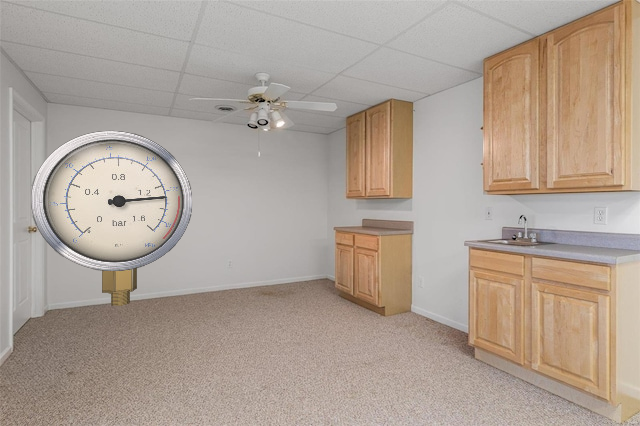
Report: 1.3 bar
